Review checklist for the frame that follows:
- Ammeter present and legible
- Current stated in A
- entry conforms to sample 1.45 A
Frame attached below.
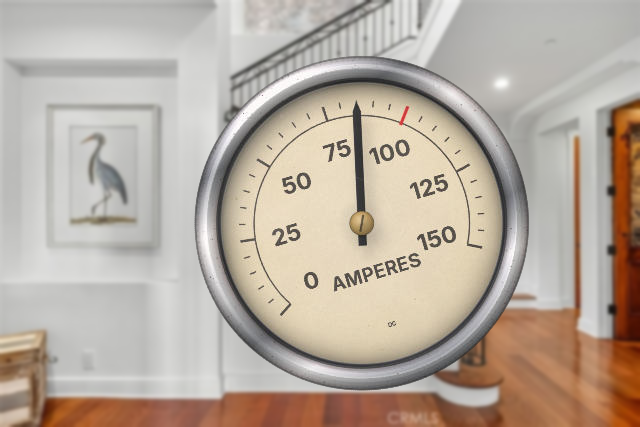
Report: 85 A
